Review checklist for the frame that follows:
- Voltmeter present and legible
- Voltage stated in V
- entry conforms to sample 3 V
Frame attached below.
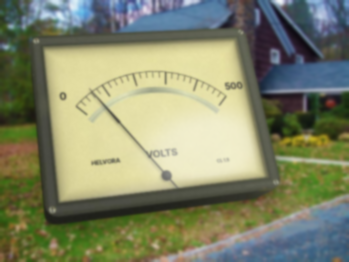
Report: 60 V
